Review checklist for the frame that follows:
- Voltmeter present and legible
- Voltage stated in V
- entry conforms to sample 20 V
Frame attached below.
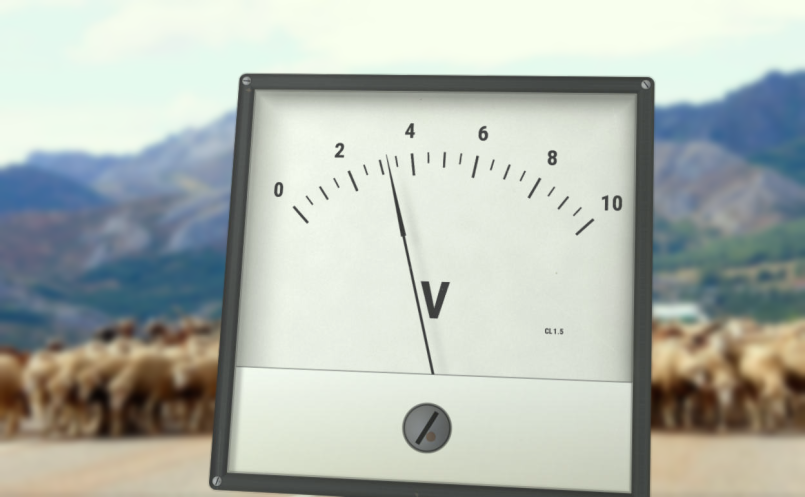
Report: 3.25 V
